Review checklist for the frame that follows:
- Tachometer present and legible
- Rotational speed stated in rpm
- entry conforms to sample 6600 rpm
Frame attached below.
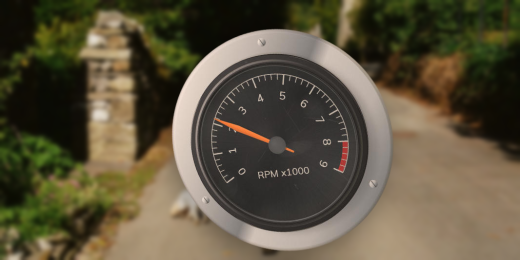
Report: 2200 rpm
